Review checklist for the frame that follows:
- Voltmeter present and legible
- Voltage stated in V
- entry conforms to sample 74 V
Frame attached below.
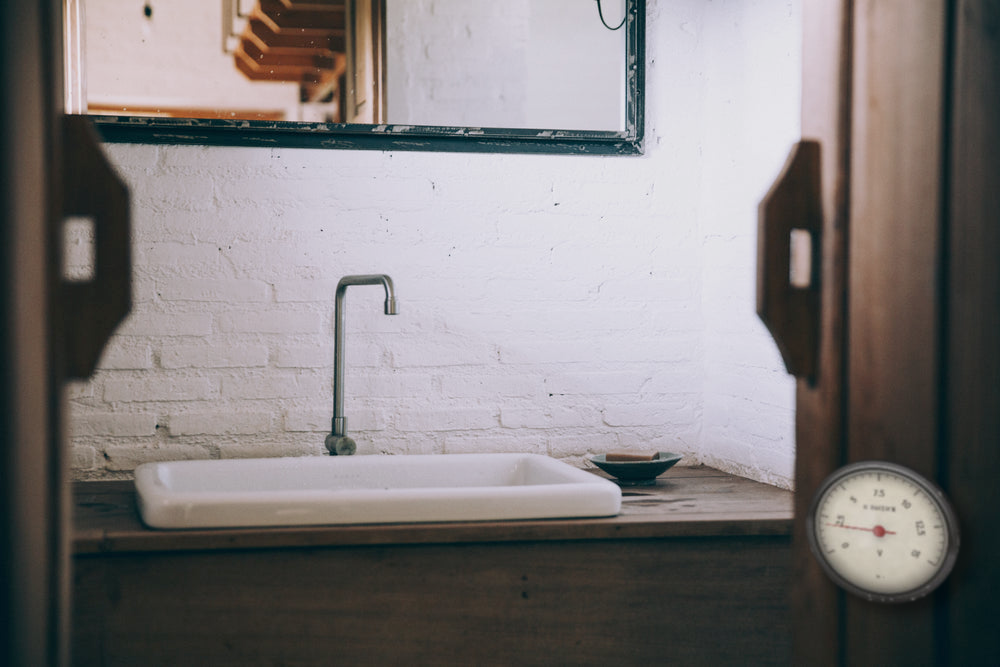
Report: 2 V
